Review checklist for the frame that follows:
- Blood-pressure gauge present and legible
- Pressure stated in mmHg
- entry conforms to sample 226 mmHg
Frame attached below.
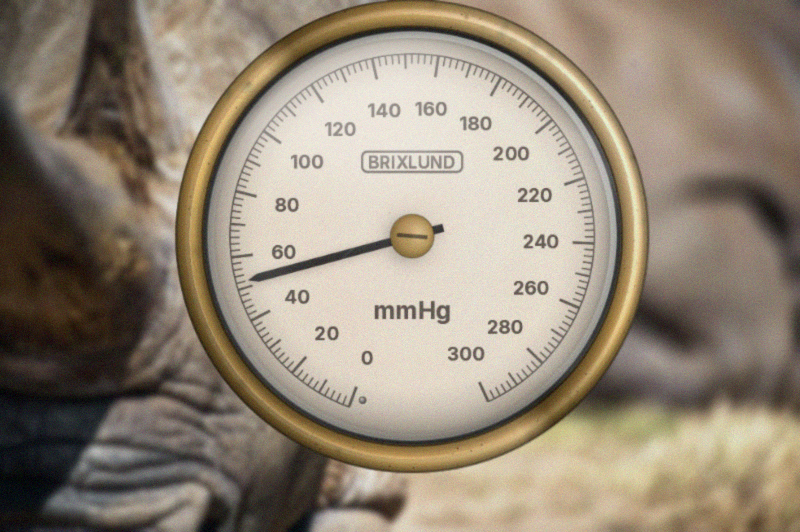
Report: 52 mmHg
